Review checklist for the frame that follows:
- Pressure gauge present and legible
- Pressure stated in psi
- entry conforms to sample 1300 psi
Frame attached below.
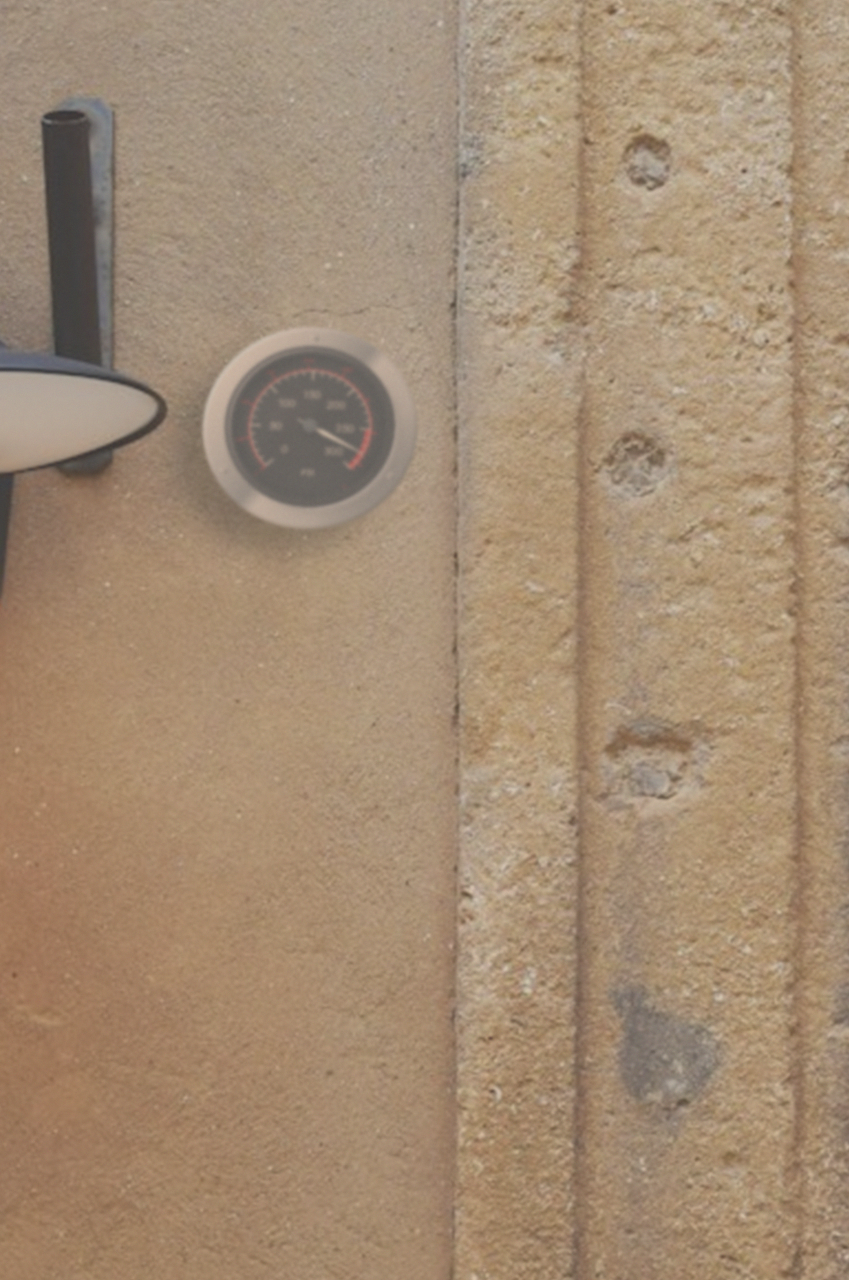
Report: 280 psi
